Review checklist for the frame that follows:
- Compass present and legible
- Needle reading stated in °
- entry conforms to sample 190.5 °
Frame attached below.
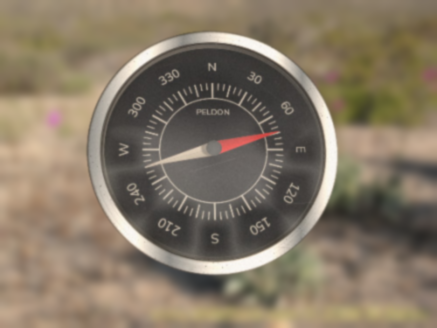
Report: 75 °
